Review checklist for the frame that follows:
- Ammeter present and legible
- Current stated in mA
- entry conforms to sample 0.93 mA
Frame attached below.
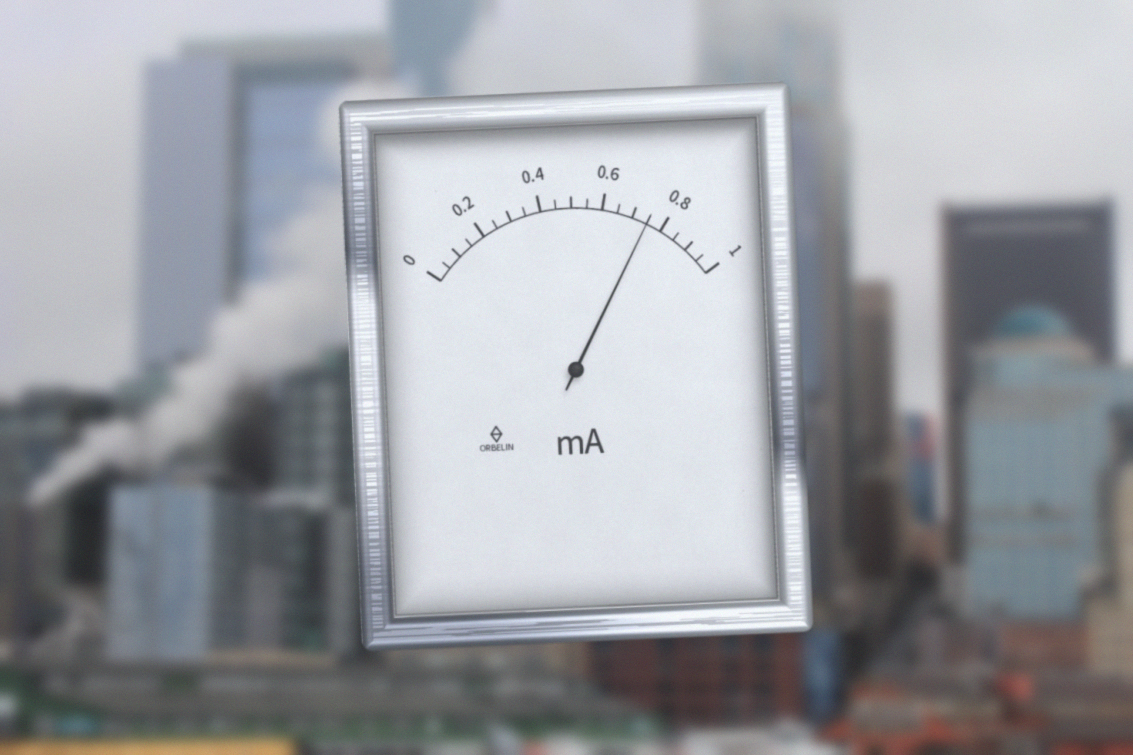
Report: 0.75 mA
